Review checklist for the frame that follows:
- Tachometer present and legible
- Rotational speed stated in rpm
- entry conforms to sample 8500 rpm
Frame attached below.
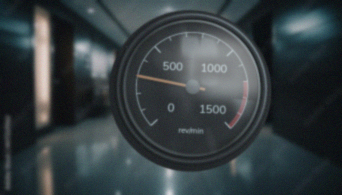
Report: 300 rpm
